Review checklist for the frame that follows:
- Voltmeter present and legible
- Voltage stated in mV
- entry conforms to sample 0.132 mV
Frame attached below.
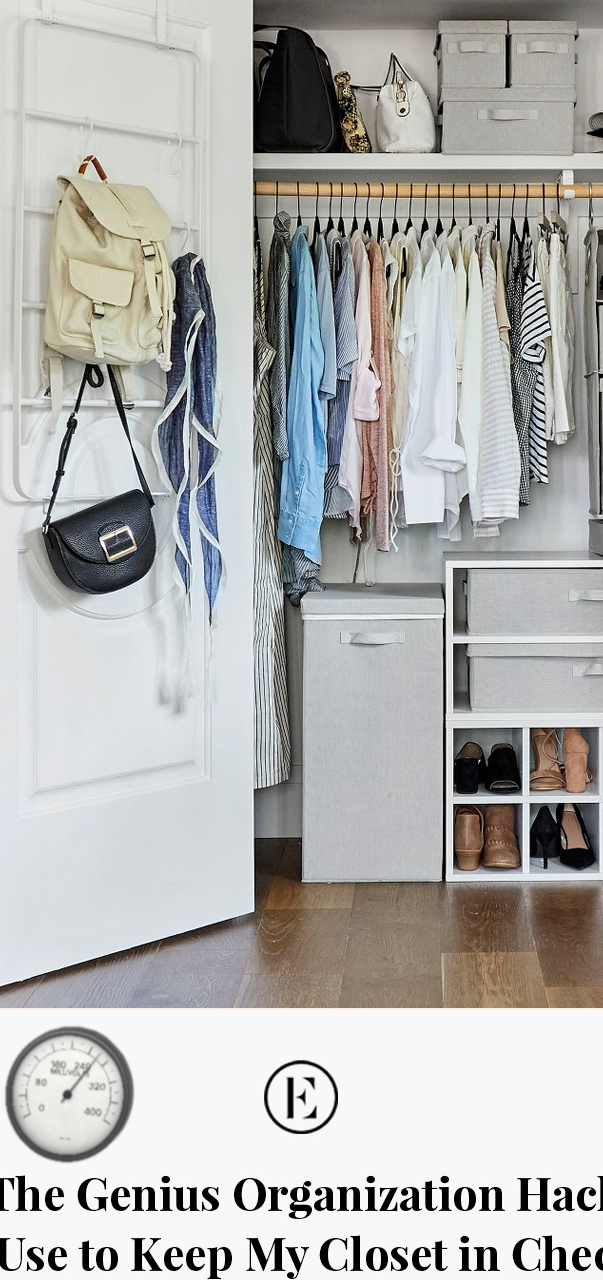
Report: 260 mV
